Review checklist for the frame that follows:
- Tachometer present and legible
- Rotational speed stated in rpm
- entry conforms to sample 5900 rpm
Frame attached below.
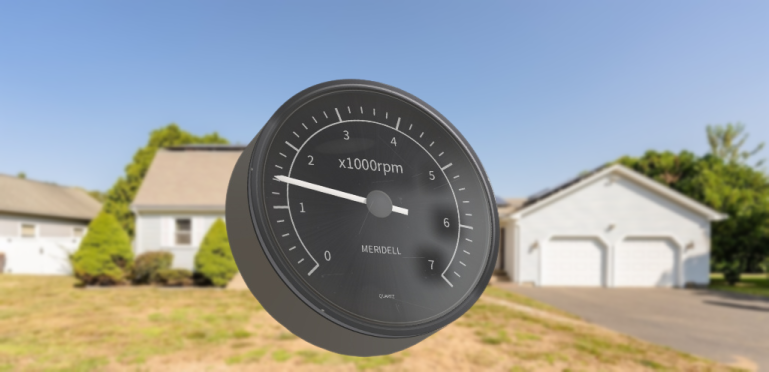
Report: 1400 rpm
